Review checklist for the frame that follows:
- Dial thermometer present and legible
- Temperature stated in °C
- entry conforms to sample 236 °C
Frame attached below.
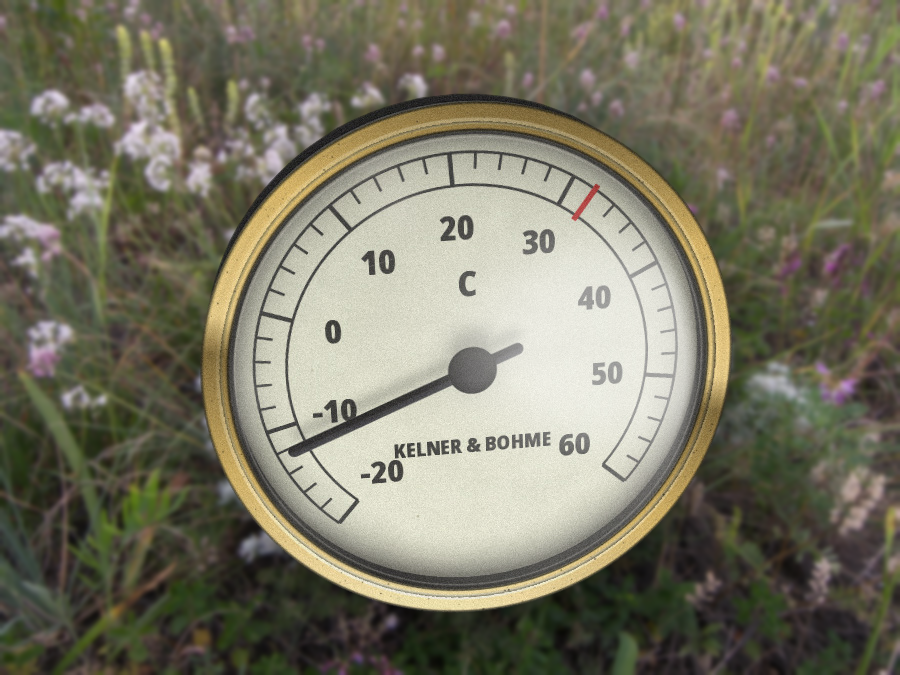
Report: -12 °C
